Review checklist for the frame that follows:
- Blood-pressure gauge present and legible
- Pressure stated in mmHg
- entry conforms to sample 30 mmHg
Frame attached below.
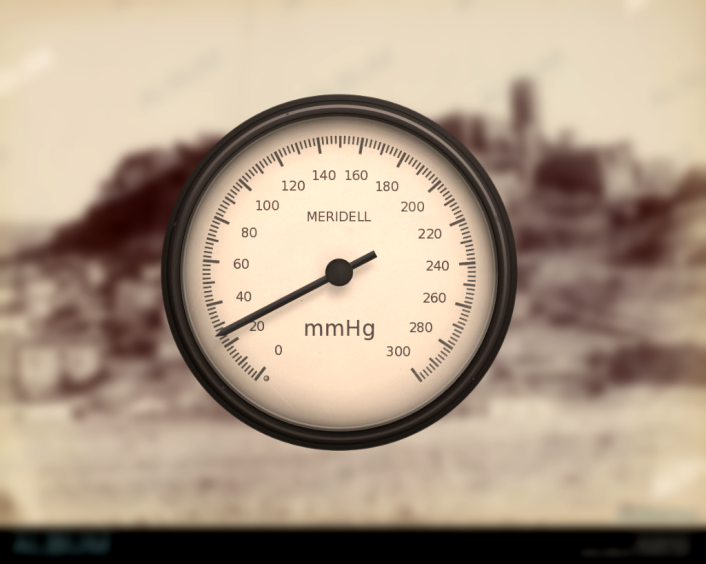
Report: 26 mmHg
